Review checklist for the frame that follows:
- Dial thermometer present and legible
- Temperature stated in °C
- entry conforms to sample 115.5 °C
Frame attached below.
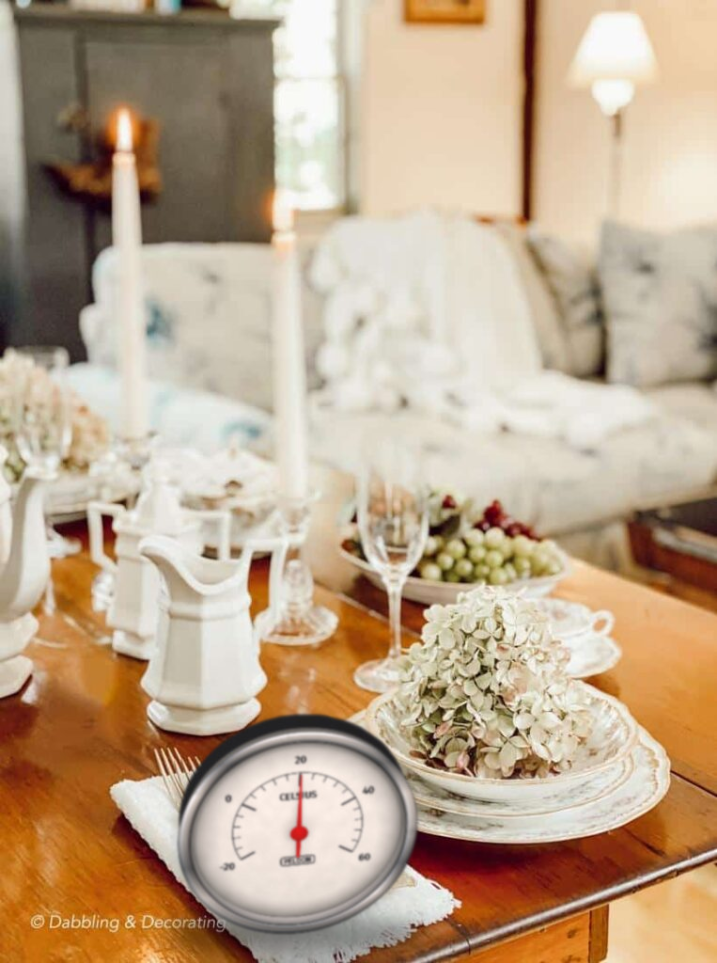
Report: 20 °C
